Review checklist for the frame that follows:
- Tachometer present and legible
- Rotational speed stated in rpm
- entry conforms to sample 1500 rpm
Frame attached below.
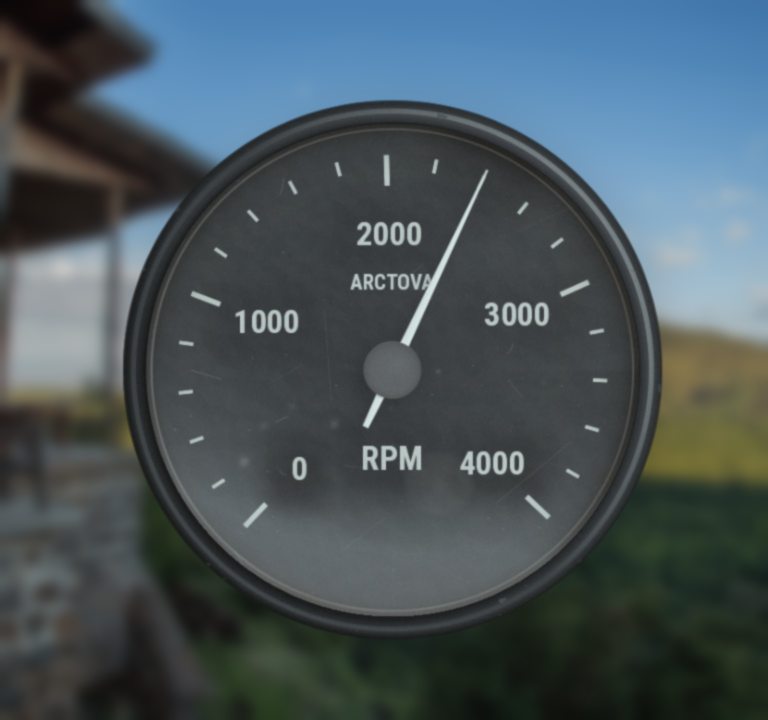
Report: 2400 rpm
